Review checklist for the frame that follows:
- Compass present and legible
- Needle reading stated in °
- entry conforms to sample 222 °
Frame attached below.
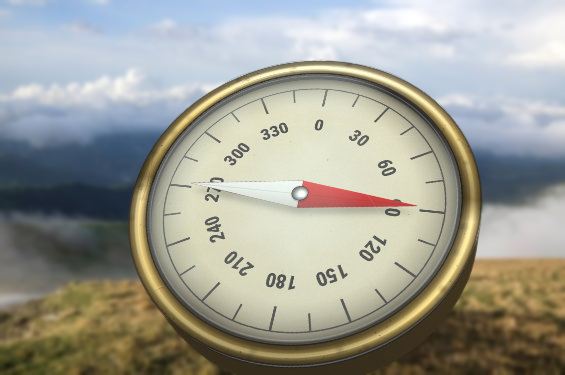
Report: 90 °
